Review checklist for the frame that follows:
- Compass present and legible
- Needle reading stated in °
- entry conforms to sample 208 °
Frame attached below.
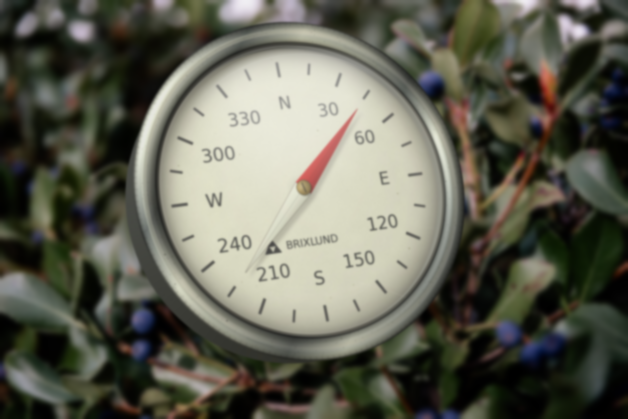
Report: 45 °
